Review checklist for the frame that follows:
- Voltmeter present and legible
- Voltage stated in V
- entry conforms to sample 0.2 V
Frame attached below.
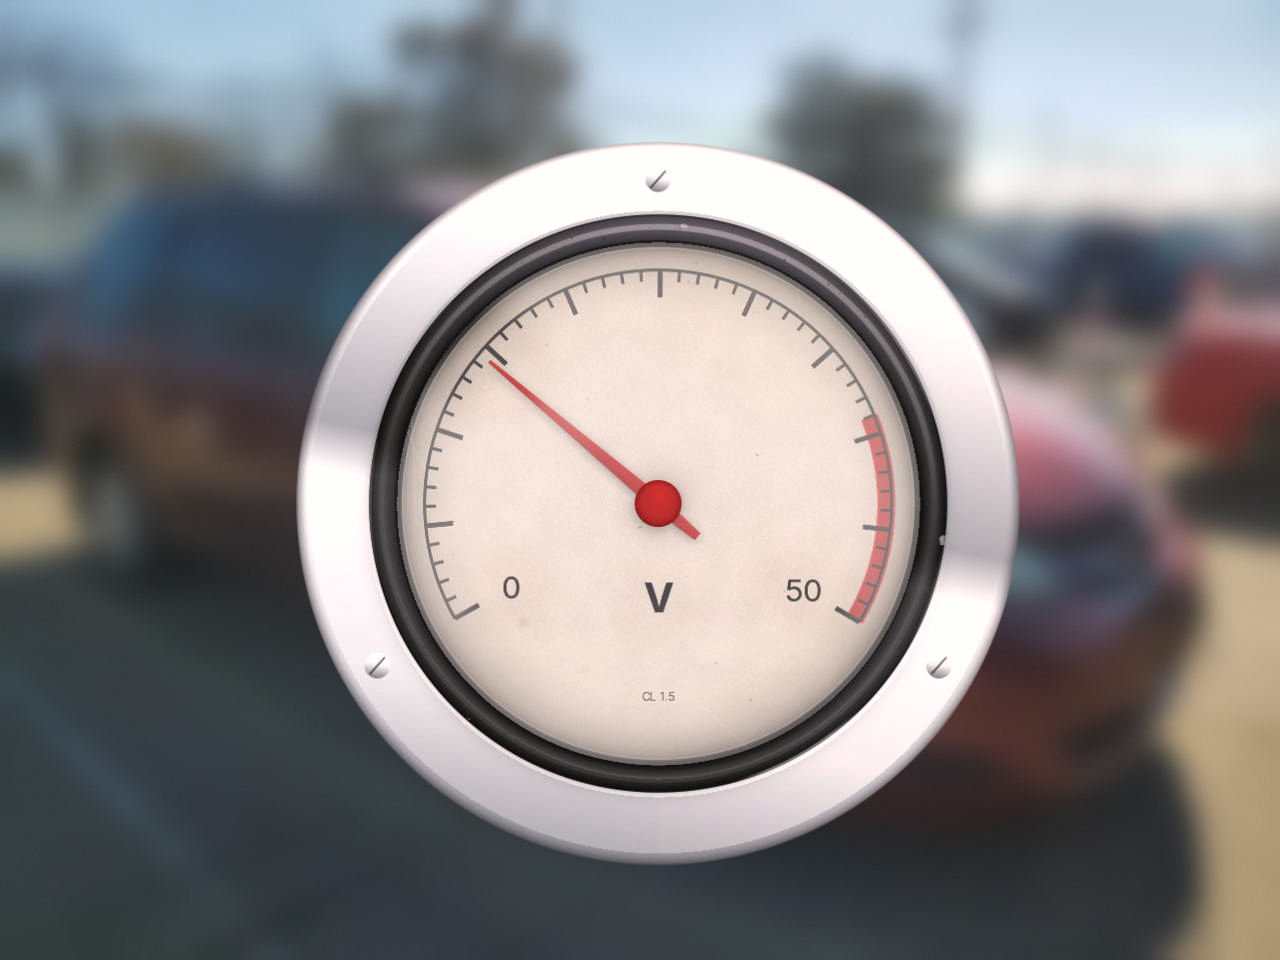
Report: 14.5 V
